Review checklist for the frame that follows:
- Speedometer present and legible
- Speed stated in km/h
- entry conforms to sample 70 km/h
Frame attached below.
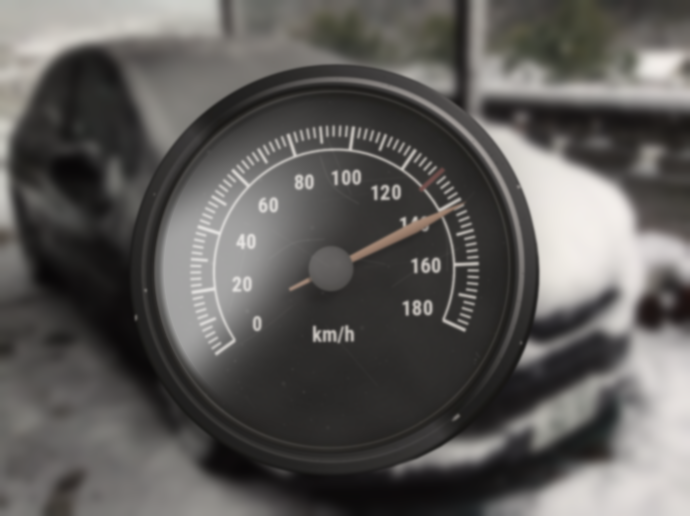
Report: 142 km/h
